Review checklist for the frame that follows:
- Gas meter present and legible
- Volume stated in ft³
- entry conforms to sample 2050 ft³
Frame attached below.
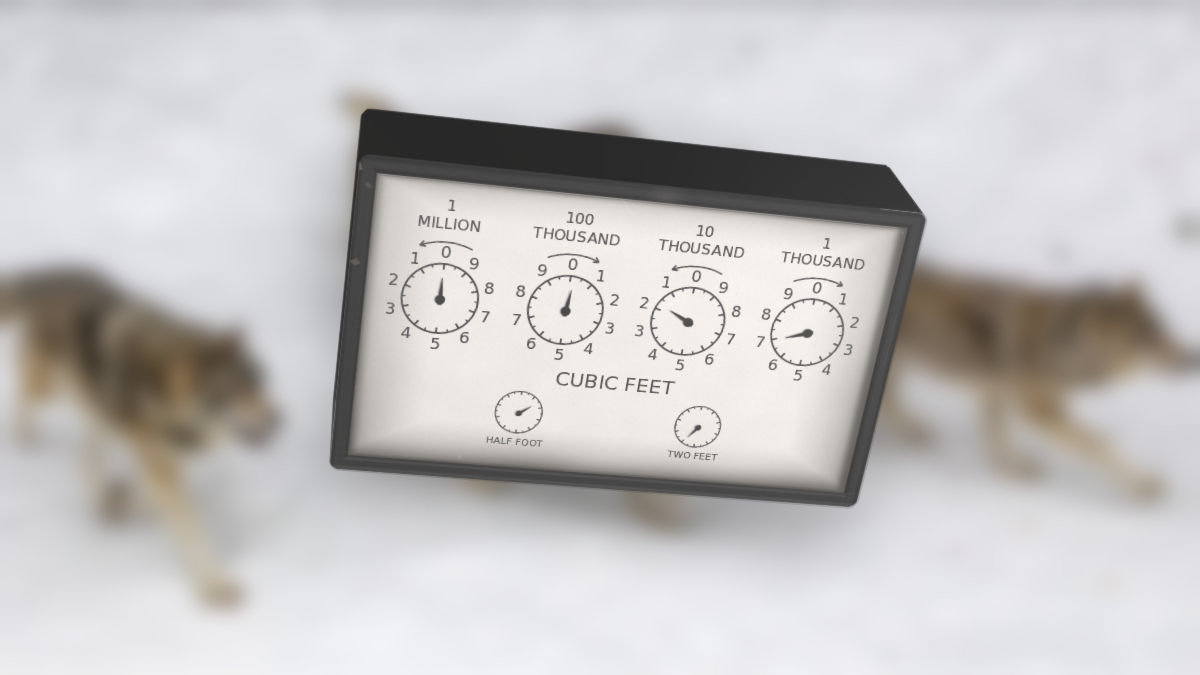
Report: 1700 ft³
